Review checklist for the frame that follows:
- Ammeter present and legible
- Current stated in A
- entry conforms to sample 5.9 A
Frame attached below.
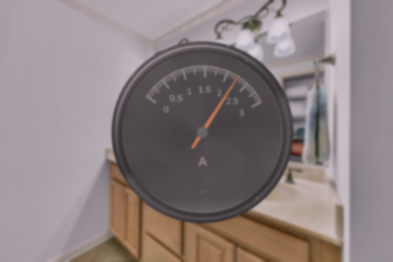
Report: 2.25 A
